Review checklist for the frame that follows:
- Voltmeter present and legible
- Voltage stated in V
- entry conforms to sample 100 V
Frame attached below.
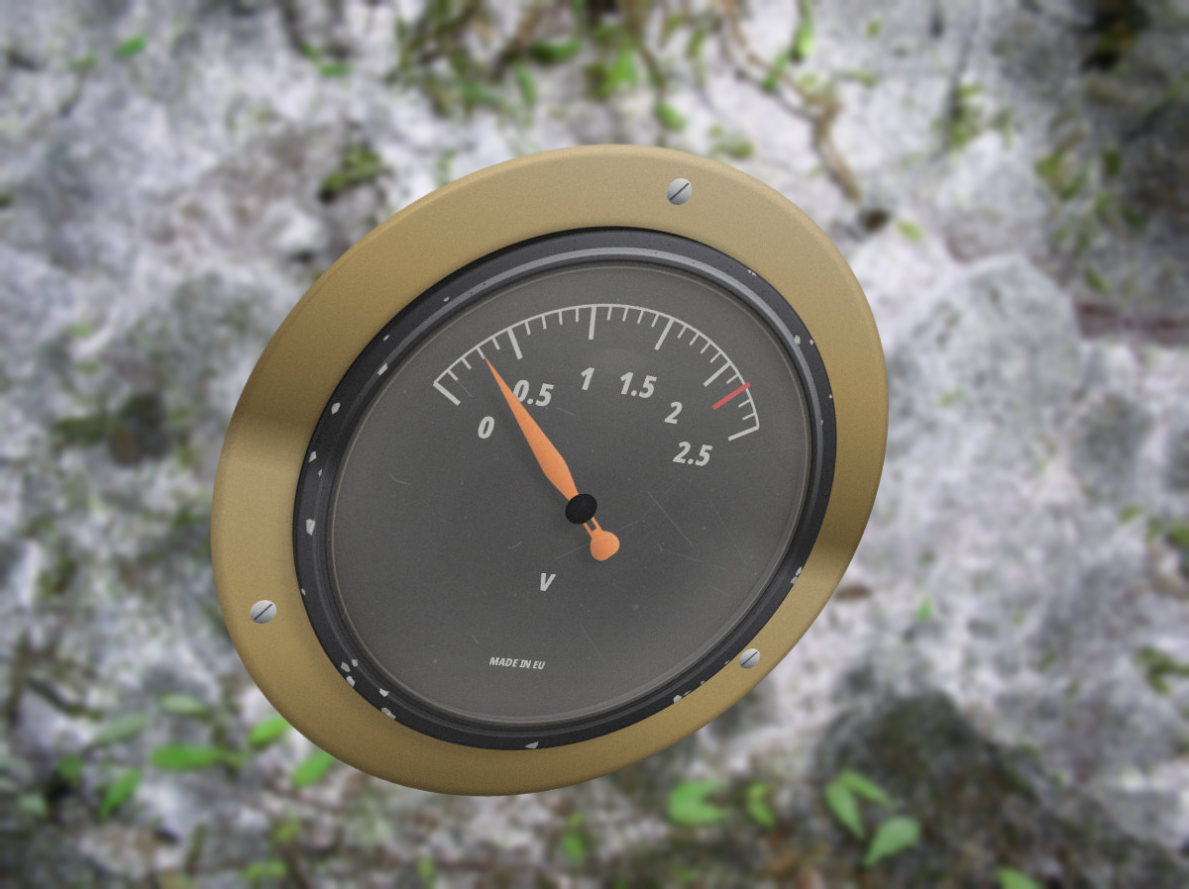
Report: 0.3 V
